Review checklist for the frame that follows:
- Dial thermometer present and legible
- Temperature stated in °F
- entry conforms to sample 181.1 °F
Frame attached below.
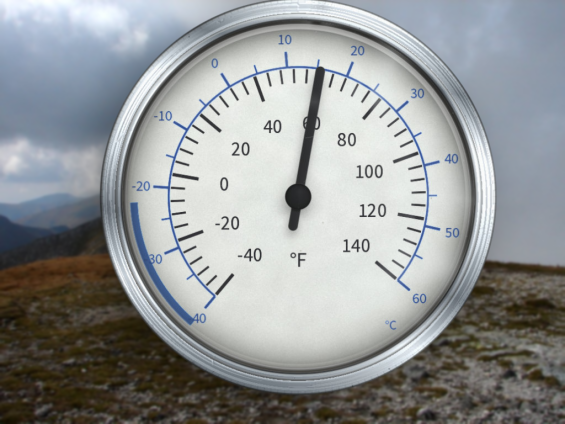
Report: 60 °F
